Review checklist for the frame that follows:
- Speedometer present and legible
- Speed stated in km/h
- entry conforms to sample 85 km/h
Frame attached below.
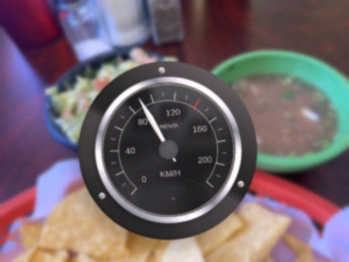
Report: 90 km/h
